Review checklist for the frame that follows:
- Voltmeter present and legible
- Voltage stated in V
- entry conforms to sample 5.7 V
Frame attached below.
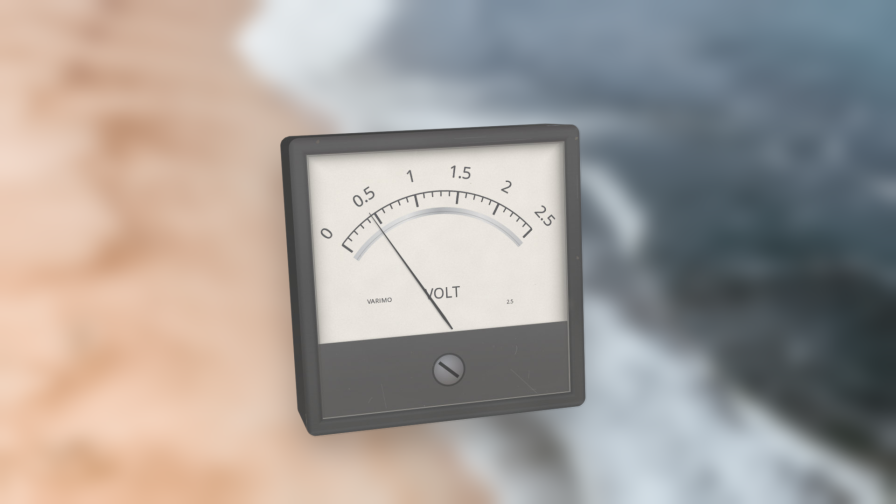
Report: 0.45 V
